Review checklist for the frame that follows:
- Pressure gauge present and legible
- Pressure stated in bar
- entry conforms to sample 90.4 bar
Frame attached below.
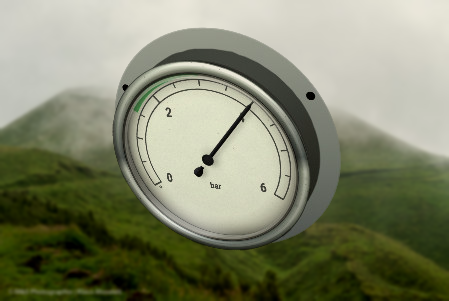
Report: 4 bar
